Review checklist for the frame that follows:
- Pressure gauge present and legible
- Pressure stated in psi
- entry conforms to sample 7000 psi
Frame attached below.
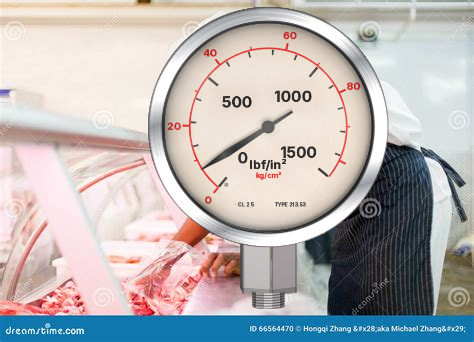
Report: 100 psi
